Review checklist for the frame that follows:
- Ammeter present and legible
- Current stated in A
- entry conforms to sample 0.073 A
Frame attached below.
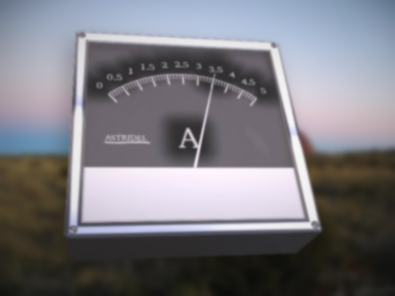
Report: 3.5 A
